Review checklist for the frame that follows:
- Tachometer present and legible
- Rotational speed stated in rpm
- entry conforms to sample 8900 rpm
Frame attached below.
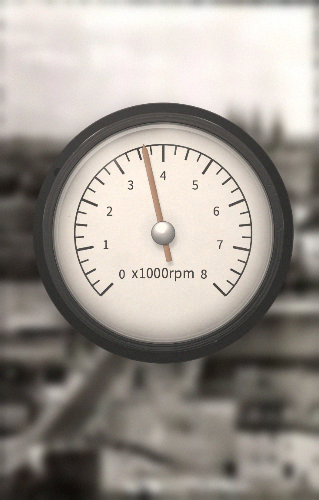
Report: 3625 rpm
